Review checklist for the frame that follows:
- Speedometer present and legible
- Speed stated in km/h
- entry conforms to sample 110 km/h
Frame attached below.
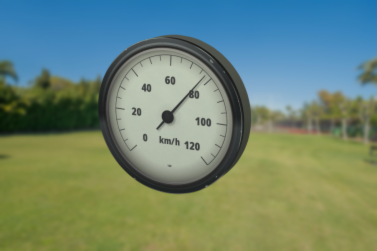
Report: 77.5 km/h
